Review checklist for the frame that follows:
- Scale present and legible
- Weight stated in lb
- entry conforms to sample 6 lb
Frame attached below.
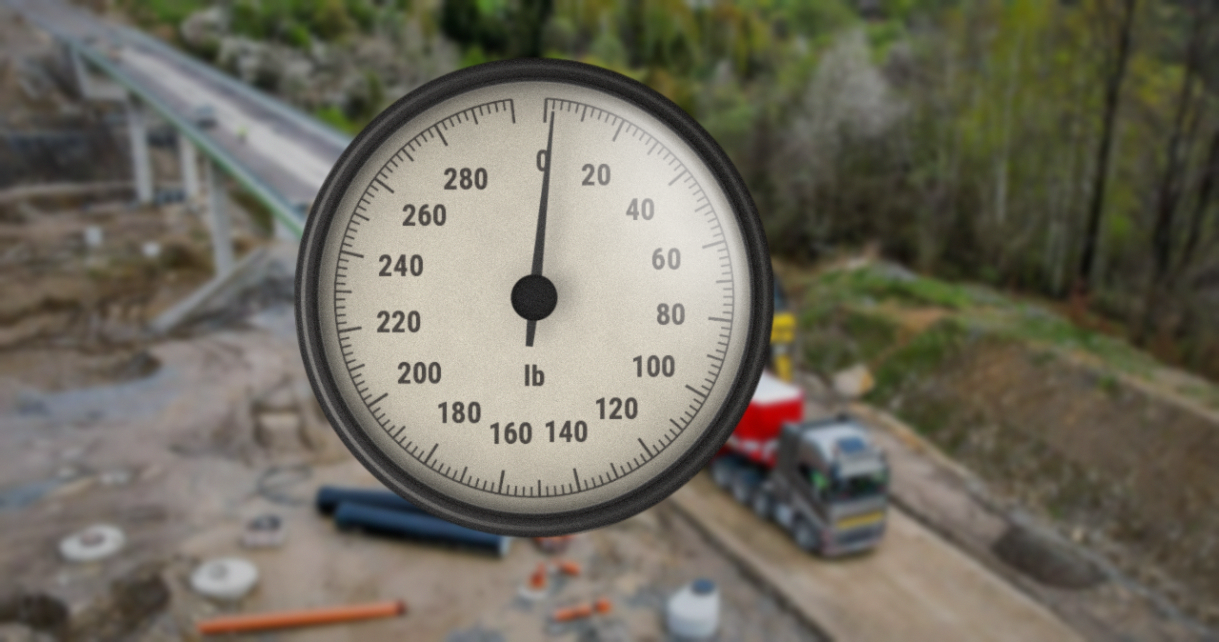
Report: 2 lb
